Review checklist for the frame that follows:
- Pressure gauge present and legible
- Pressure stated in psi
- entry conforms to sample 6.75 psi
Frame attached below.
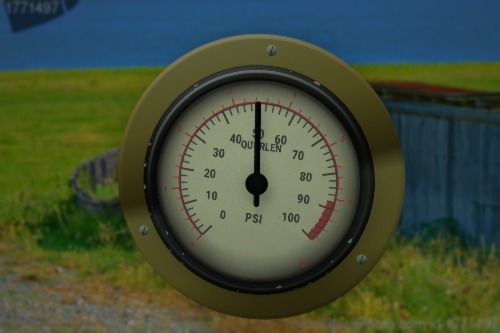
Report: 50 psi
